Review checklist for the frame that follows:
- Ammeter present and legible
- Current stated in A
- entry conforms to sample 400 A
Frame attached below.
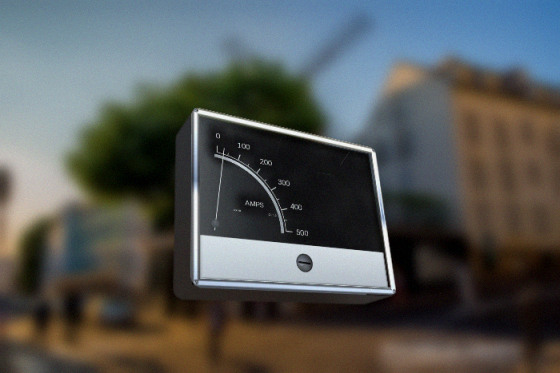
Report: 25 A
